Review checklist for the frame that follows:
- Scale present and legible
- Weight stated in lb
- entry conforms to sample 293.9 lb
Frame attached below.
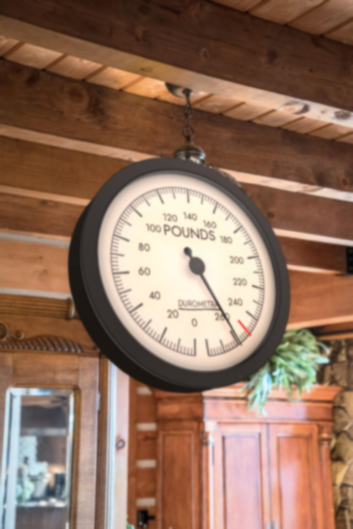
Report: 260 lb
